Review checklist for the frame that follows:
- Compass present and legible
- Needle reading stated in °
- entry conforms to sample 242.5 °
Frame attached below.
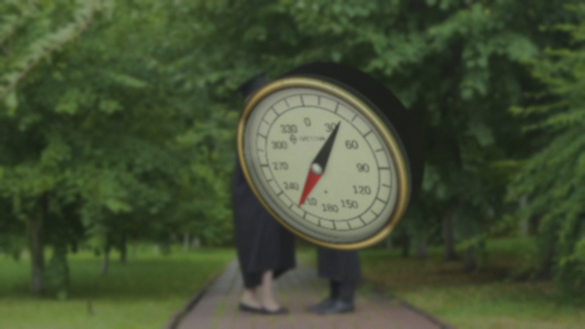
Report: 217.5 °
